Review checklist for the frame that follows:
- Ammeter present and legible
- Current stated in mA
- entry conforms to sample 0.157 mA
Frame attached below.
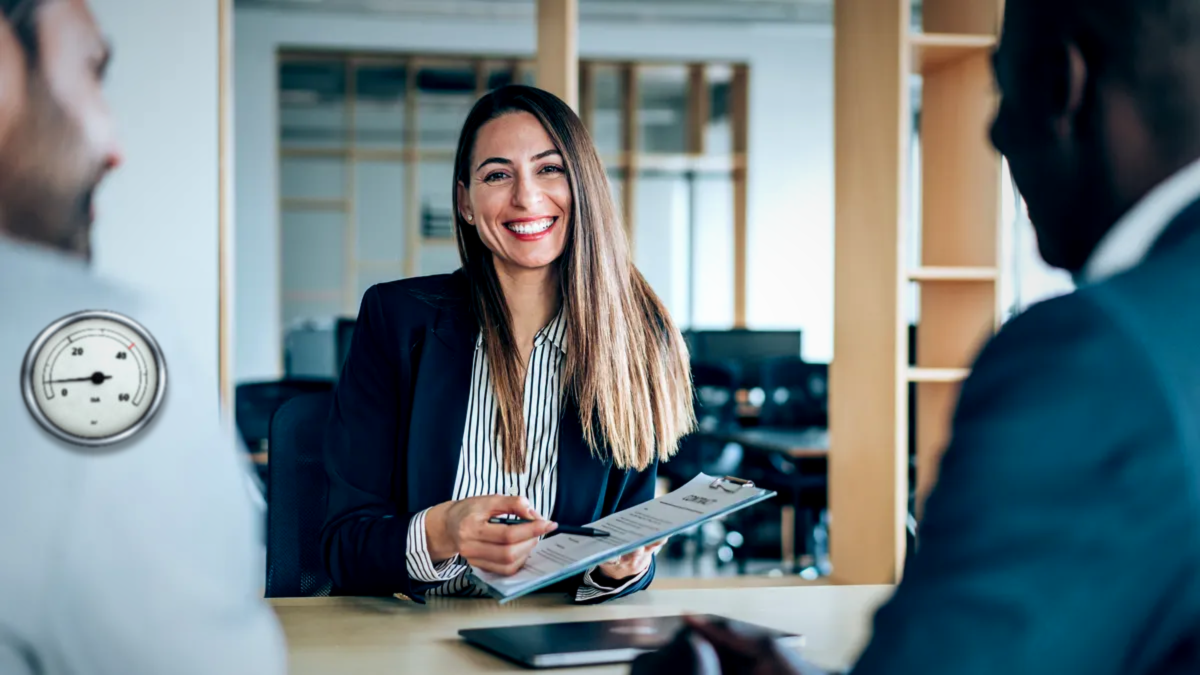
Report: 5 mA
